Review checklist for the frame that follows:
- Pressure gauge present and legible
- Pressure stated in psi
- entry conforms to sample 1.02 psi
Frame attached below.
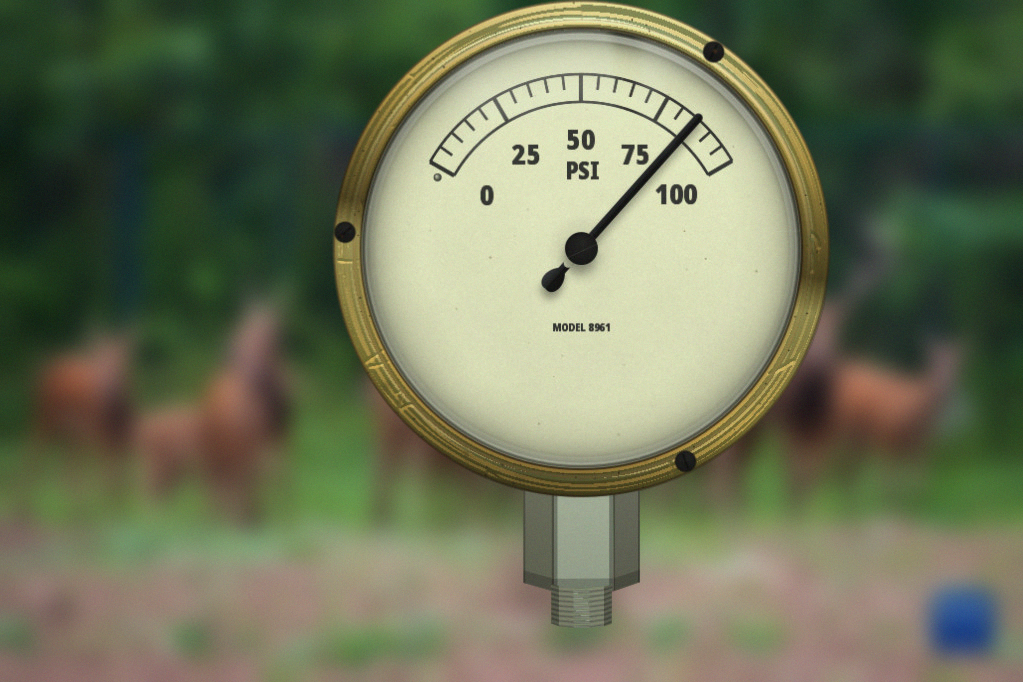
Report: 85 psi
